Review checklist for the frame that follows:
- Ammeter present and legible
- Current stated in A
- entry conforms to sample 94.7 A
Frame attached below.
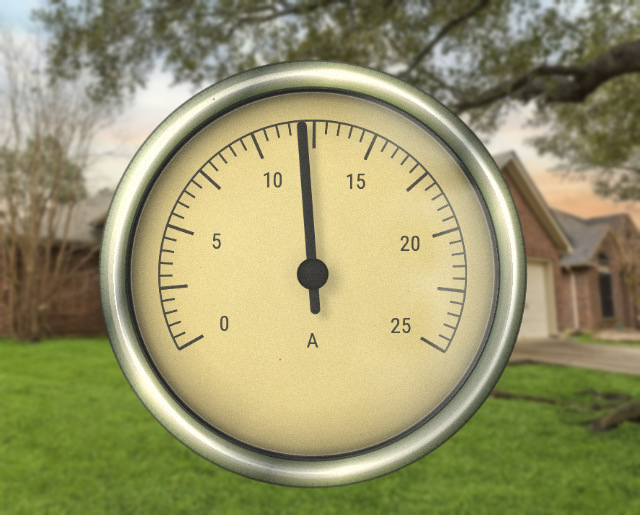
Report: 12 A
